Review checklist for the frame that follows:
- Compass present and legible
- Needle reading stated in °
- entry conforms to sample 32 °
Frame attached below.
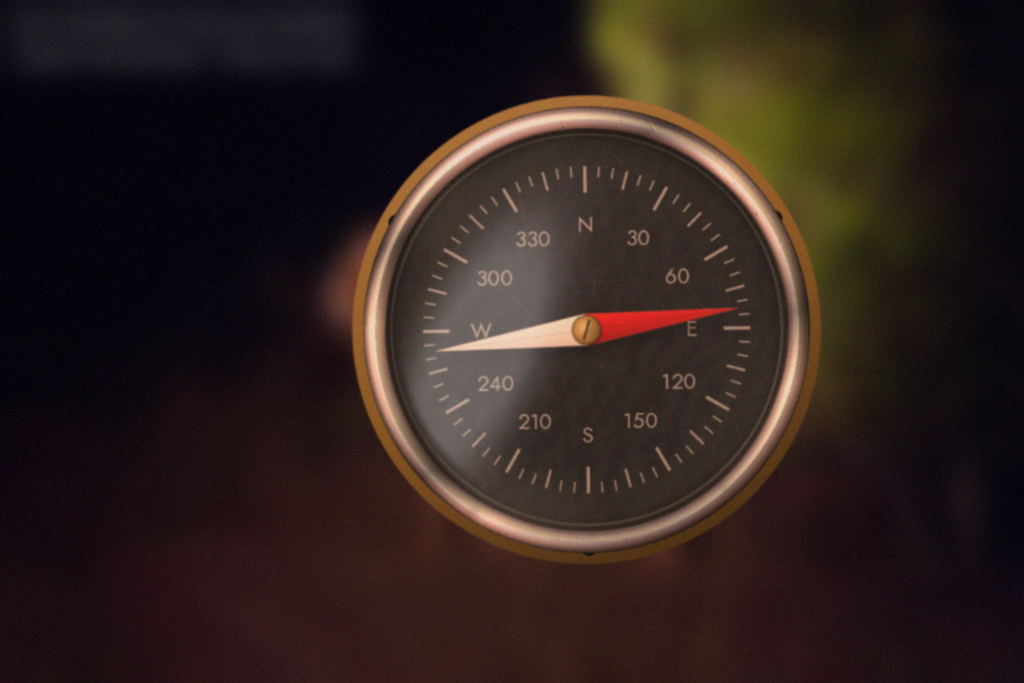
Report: 82.5 °
